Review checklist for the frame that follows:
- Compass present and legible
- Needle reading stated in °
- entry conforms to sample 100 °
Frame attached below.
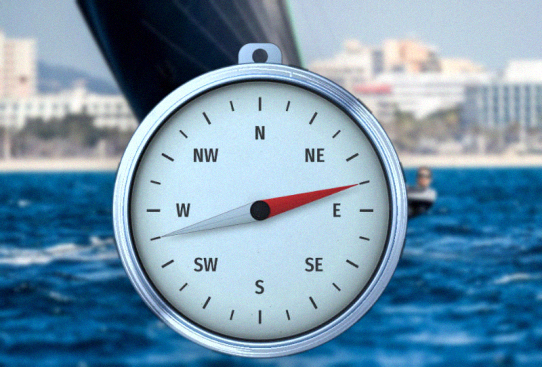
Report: 75 °
